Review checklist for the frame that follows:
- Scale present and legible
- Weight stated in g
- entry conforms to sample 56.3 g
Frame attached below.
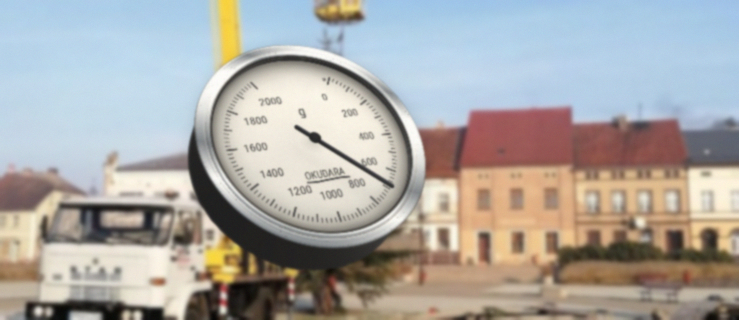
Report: 700 g
